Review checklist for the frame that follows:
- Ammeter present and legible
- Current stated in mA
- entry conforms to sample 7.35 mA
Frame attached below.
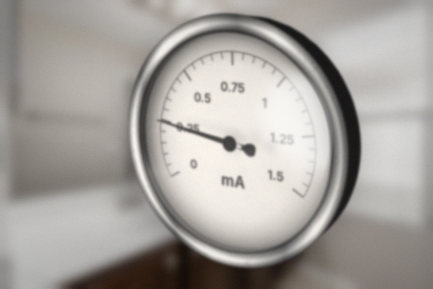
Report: 0.25 mA
